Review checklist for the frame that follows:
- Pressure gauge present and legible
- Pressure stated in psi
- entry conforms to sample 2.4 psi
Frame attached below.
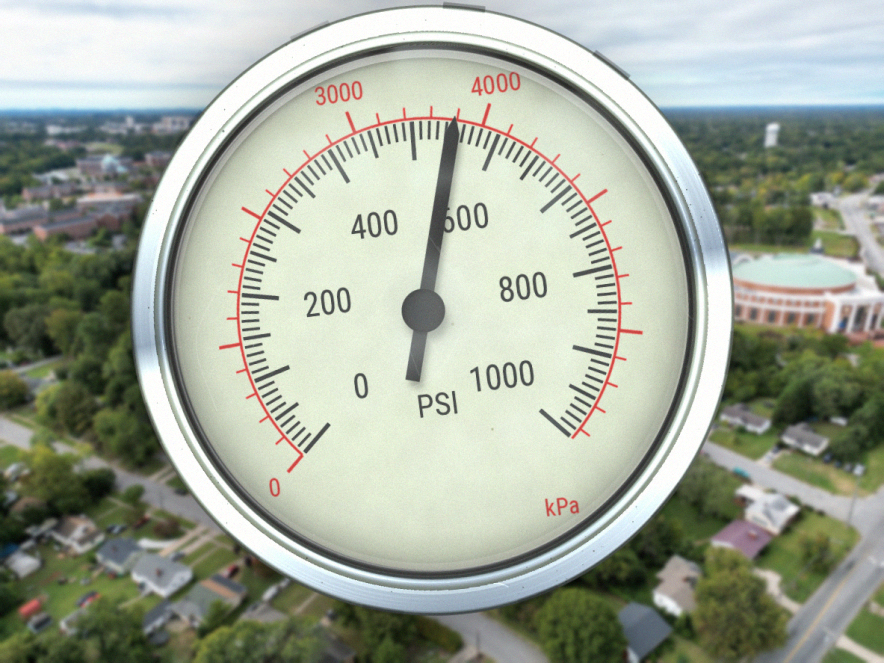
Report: 550 psi
